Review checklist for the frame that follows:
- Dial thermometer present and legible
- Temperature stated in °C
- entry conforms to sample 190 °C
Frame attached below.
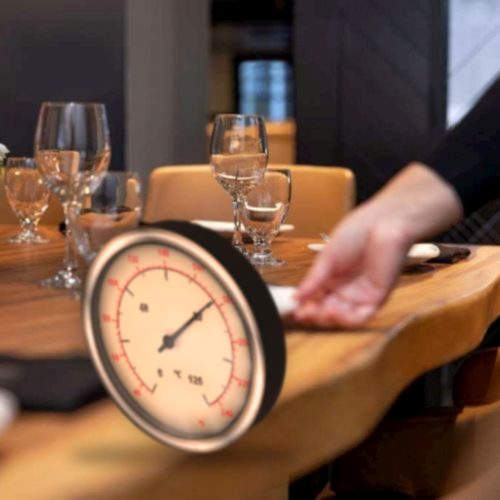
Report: 80 °C
